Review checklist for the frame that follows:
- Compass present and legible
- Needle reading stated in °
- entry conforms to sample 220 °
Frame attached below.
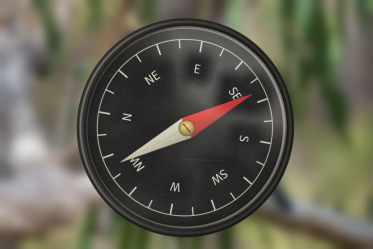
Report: 142.5 °
